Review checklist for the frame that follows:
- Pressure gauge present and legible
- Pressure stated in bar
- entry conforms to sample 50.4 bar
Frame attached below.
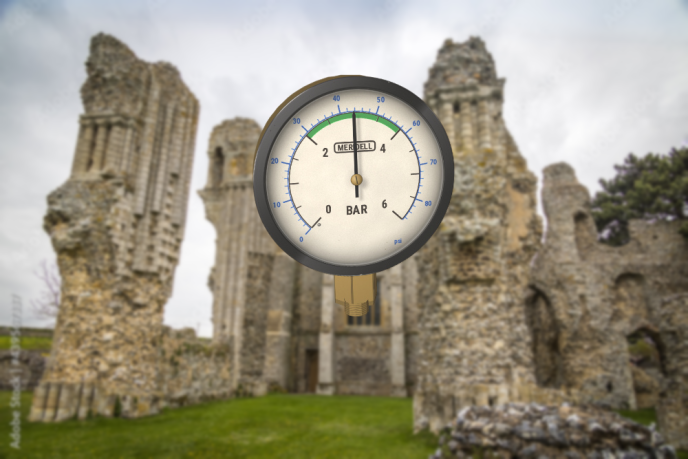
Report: 3 bar
